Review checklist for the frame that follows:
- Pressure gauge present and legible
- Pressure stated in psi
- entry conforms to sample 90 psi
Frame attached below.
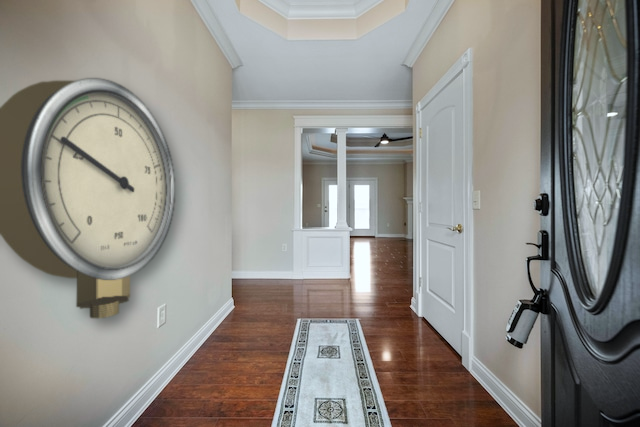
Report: 25 psi
